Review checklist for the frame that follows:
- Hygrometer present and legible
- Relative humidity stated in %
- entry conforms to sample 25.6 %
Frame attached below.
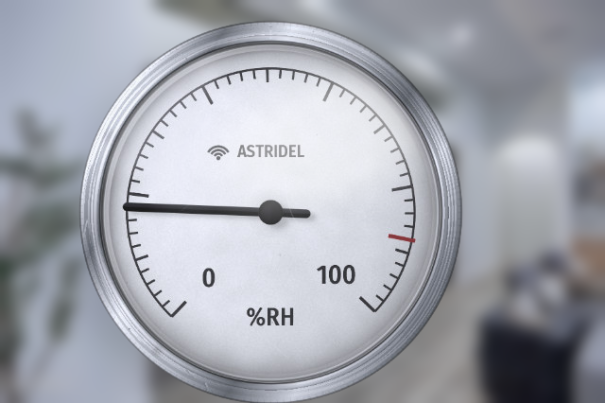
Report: 18 %
